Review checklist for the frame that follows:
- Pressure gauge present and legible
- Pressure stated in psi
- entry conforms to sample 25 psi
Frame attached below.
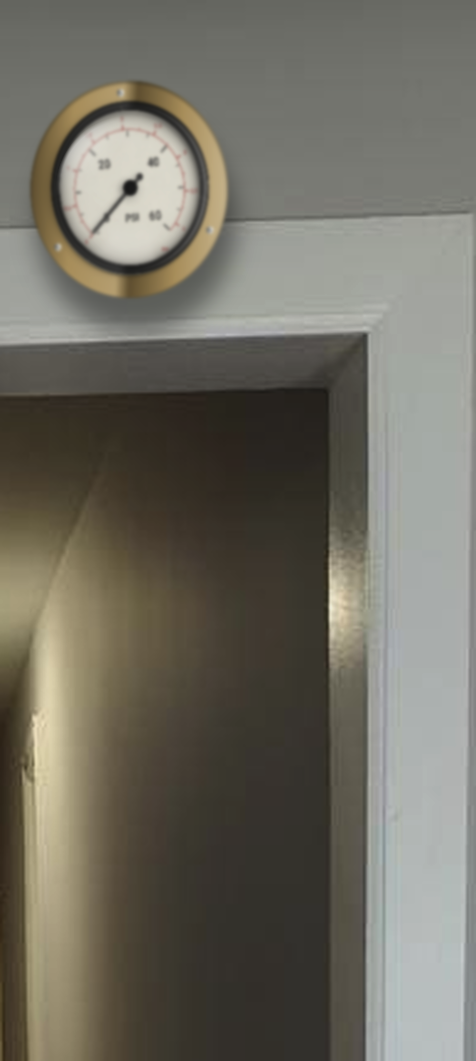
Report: 0 psi
